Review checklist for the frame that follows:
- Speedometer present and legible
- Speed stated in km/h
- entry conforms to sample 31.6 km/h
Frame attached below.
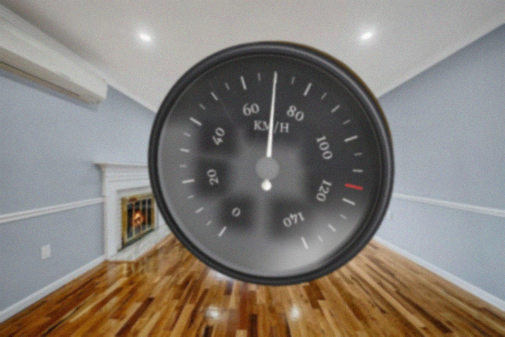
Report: 70 km/h
